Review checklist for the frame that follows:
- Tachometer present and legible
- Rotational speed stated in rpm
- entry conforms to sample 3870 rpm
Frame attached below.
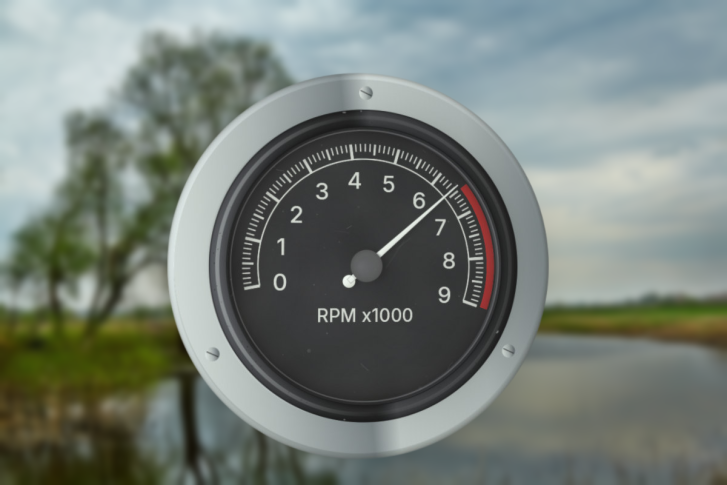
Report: 6400 rpm
